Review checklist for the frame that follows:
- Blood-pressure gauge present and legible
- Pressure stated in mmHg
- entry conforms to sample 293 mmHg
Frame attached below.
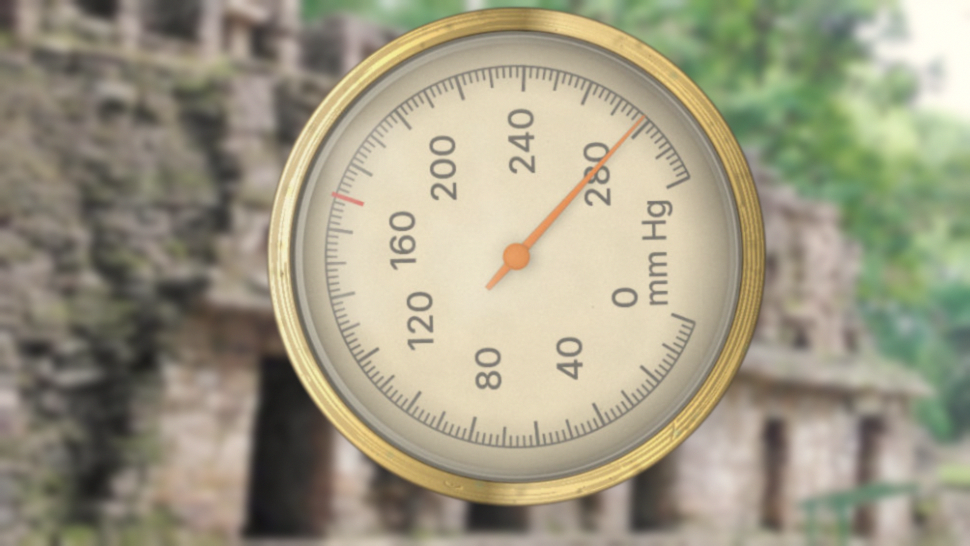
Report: 278 mmHg
